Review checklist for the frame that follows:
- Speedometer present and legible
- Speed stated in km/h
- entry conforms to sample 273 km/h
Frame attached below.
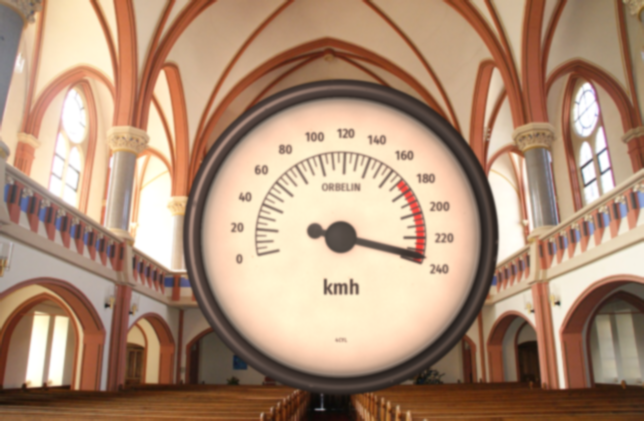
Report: 235 km/h
